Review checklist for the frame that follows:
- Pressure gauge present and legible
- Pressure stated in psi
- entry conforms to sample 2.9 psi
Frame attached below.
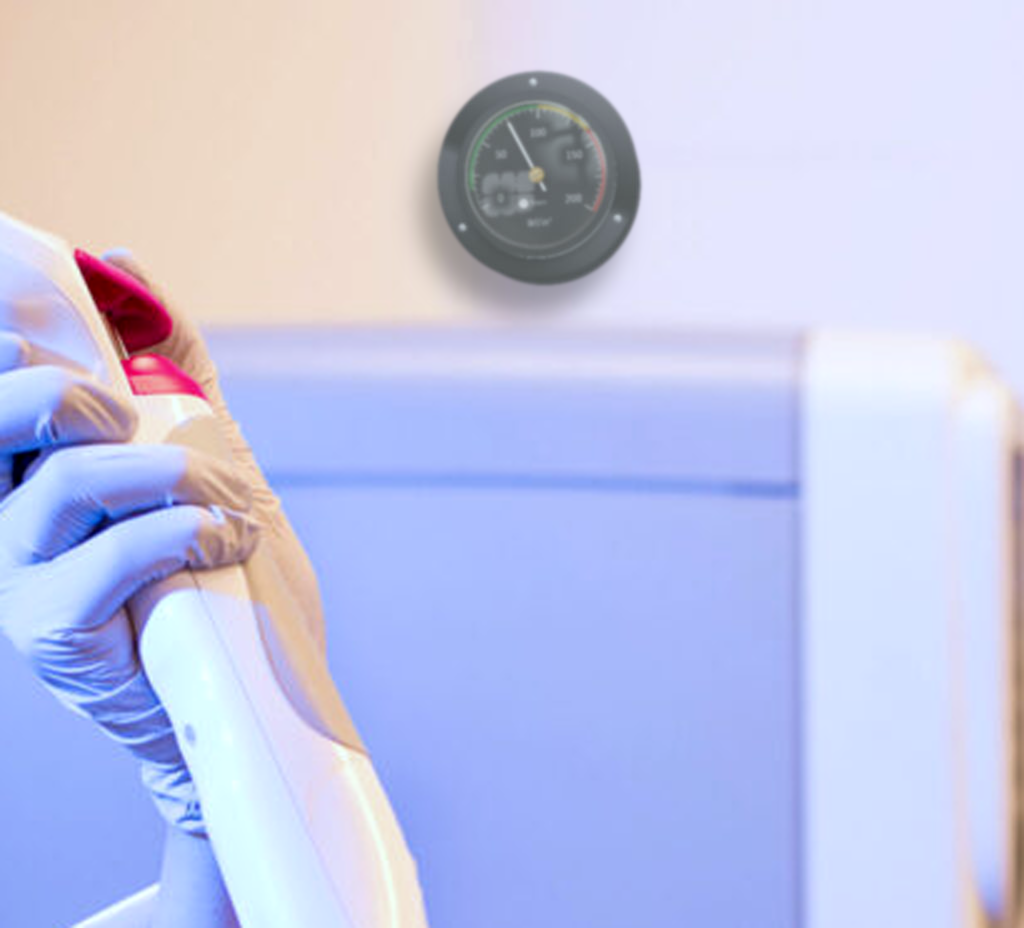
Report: 75 psi
